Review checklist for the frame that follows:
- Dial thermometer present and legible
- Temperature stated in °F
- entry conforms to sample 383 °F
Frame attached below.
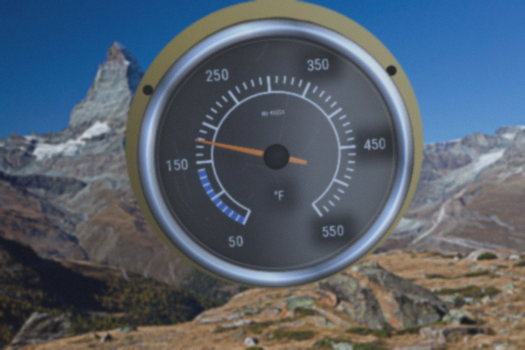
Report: 180 °F
